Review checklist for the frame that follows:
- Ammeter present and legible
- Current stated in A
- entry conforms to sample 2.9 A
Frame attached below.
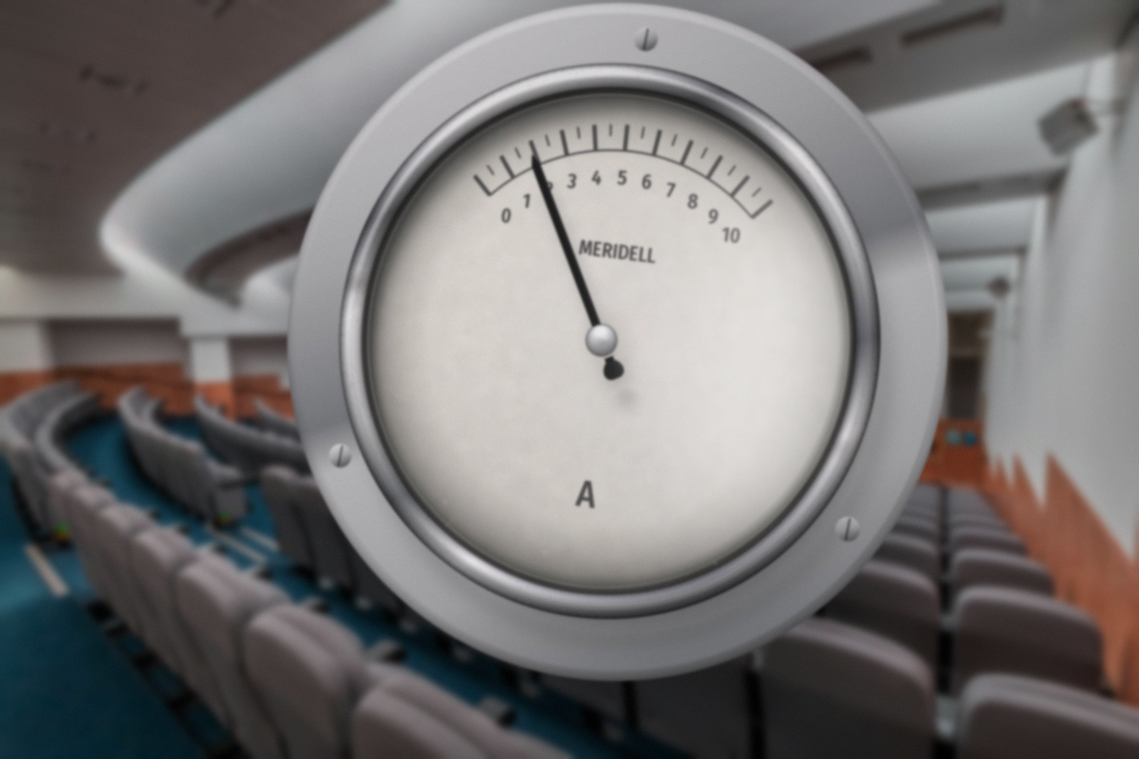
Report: 2 A
